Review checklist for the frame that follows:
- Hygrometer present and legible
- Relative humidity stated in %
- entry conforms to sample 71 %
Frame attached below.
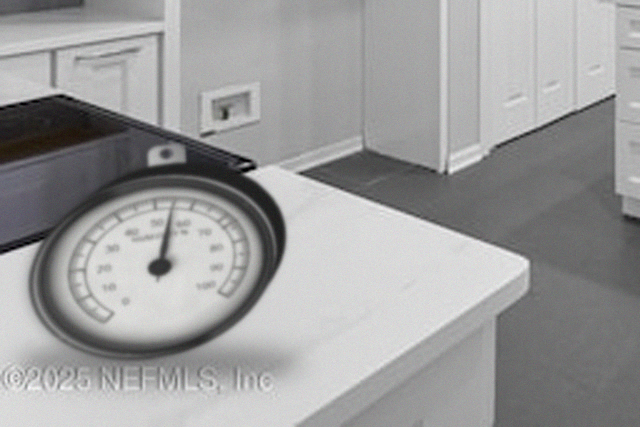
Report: 55 %
